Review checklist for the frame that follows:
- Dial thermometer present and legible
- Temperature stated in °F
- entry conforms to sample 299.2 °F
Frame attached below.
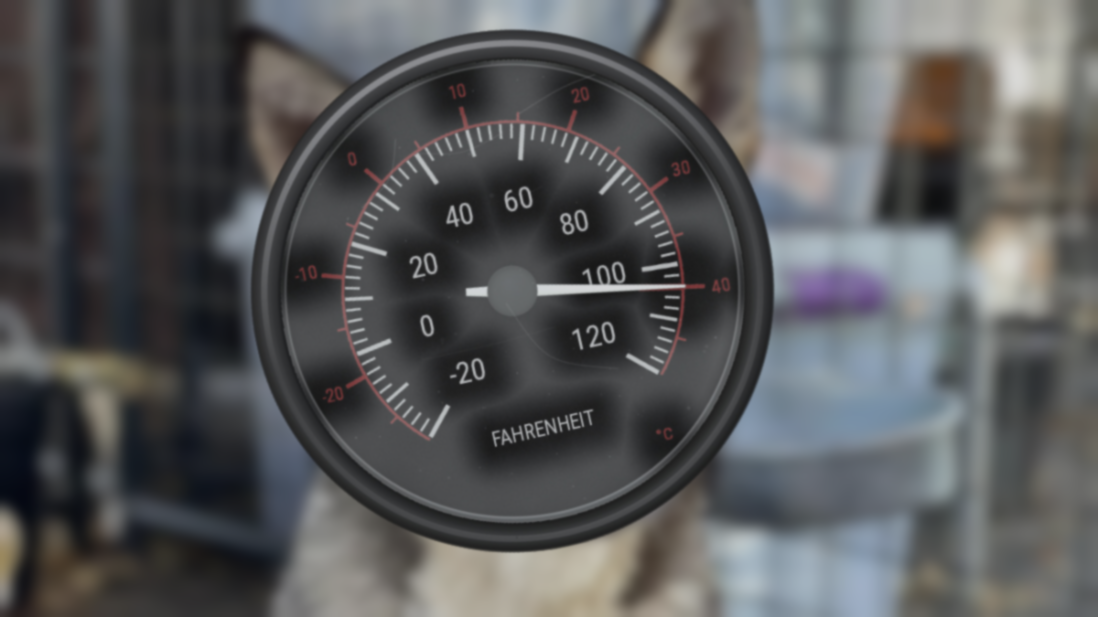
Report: 104 °F
